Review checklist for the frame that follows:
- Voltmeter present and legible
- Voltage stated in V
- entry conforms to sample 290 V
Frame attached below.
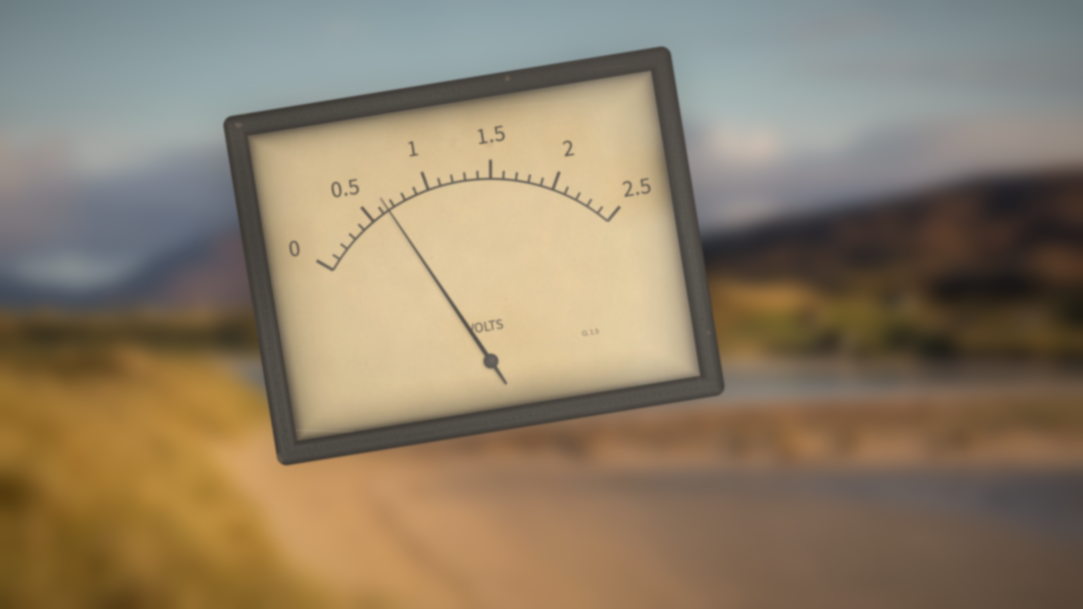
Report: 0.65 V
